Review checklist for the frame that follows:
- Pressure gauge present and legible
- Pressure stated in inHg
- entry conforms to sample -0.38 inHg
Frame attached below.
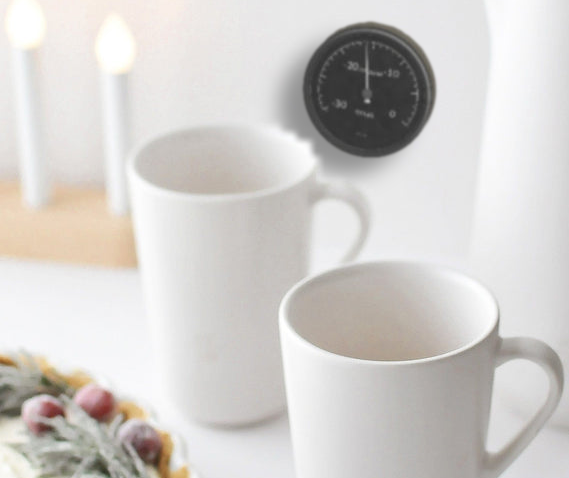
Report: -16 inHg
